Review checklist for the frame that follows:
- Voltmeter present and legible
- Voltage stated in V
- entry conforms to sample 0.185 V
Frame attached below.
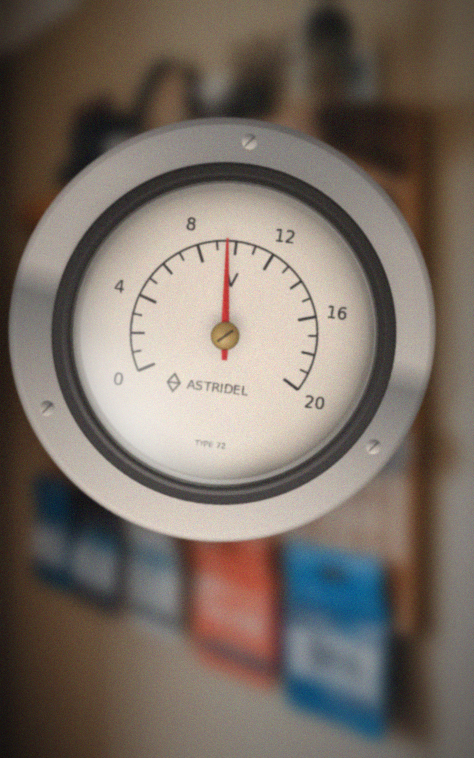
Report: 9.5 V
